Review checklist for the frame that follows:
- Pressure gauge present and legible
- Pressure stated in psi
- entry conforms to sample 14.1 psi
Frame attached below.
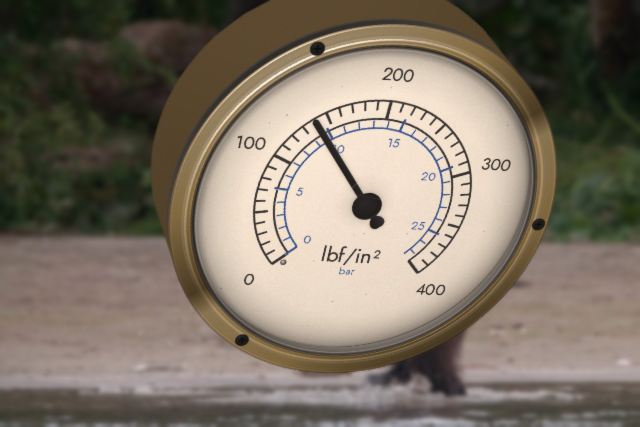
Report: 140 psi
